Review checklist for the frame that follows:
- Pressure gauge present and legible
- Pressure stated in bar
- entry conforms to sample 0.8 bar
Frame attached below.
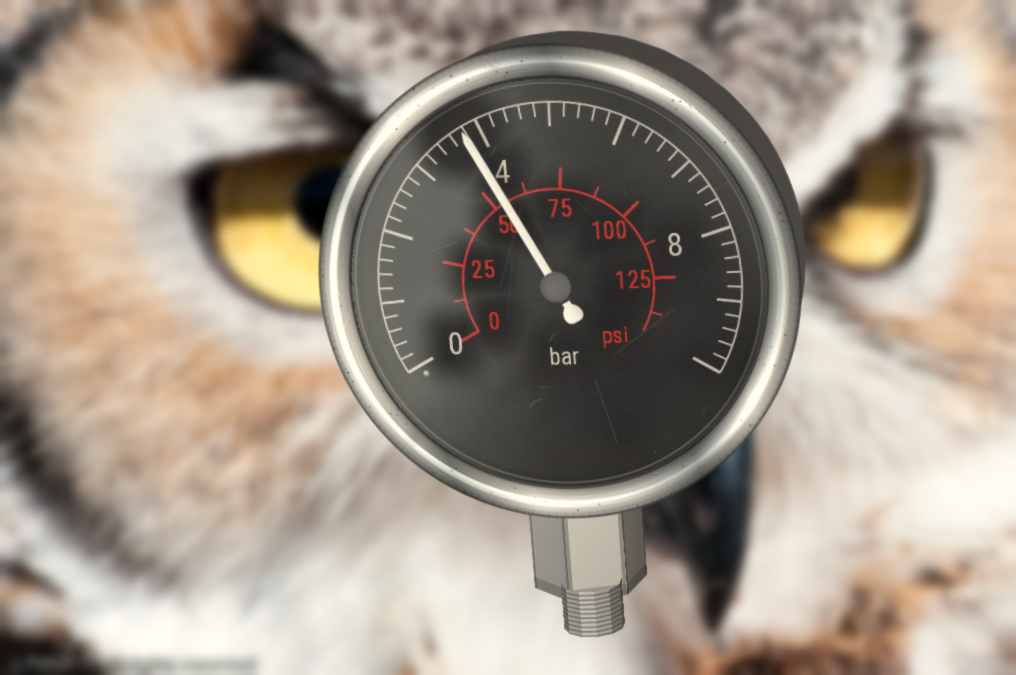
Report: 3.8 bar
